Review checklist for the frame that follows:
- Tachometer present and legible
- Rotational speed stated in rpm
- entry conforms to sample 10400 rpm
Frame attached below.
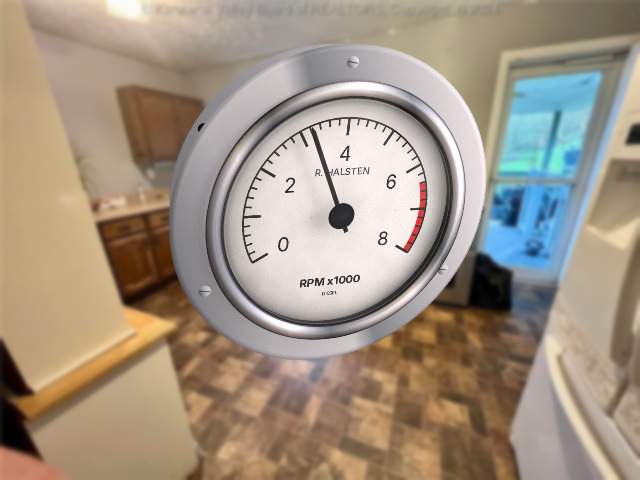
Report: 3200 rpm
